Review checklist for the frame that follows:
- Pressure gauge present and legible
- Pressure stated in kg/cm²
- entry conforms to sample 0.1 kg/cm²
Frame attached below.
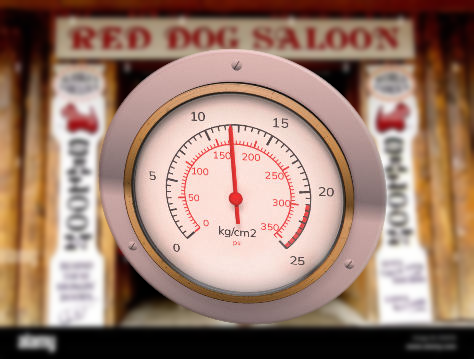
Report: 12 kg/cm²
